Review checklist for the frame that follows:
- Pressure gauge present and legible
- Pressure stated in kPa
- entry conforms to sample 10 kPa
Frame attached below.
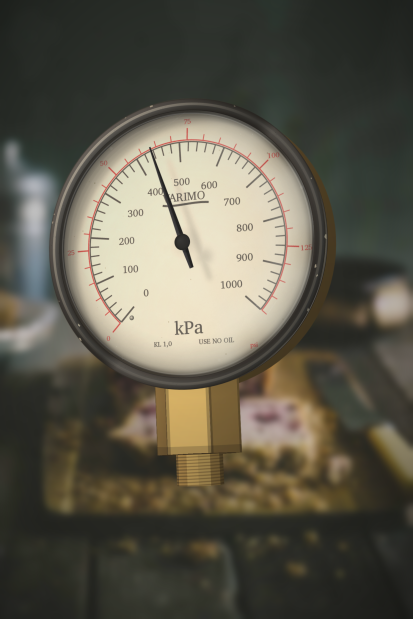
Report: 440 kPa
